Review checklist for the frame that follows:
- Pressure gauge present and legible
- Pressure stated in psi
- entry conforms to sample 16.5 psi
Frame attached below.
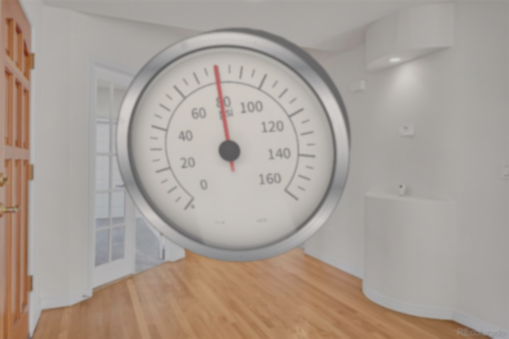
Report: 80 psi
